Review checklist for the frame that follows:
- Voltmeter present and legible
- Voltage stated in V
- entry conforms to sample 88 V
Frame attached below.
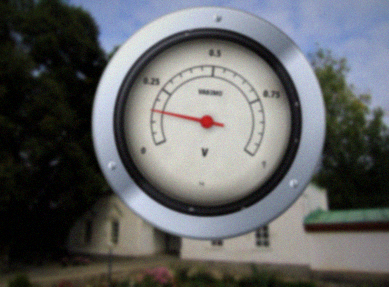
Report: 0.15 V
